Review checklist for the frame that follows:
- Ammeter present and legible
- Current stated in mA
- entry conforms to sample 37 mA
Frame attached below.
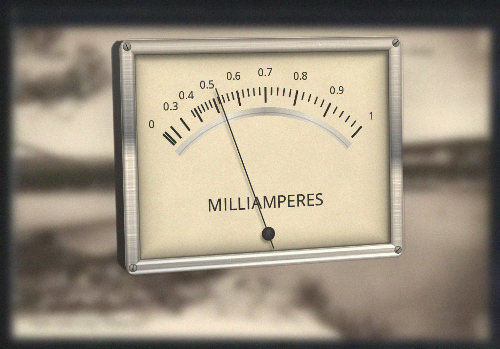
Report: 0.52 mA
